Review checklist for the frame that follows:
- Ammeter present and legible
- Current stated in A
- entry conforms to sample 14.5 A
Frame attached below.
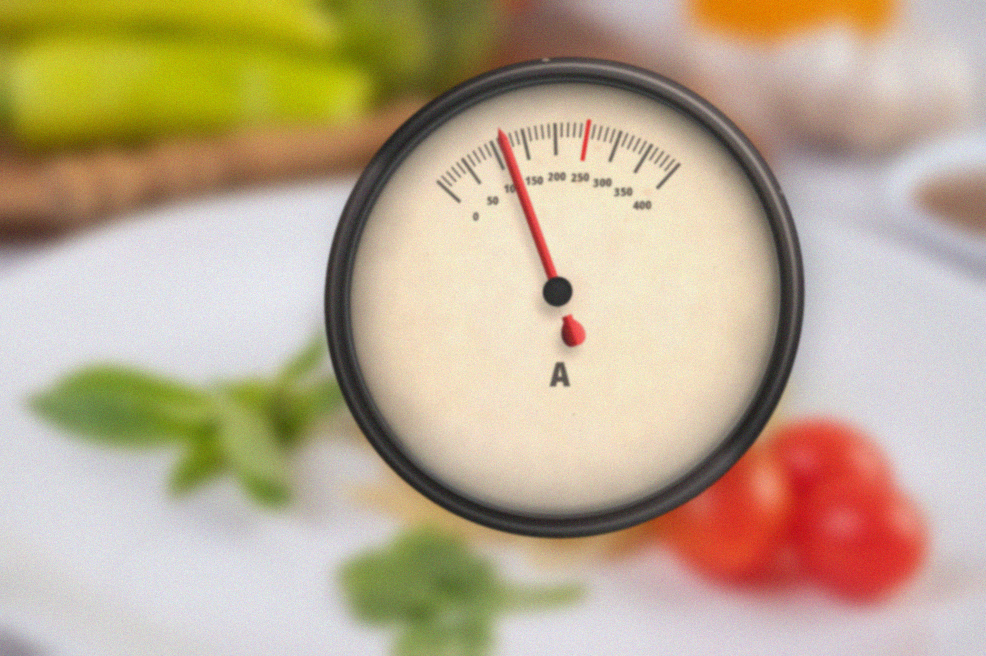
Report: 120 A
